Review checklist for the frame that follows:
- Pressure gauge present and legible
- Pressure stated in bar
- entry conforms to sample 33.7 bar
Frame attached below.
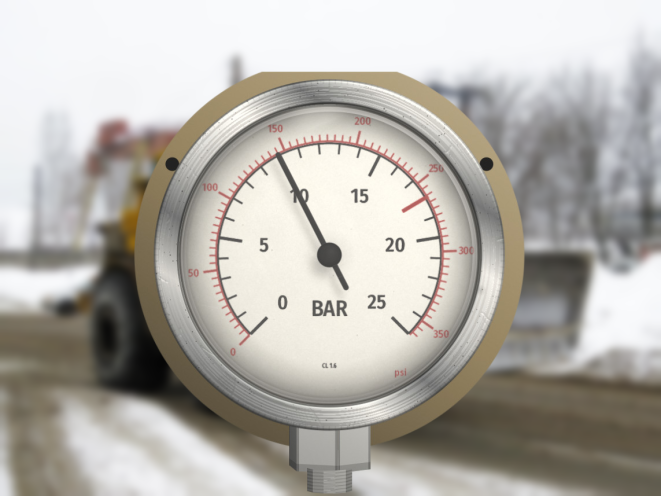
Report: 10 bar
